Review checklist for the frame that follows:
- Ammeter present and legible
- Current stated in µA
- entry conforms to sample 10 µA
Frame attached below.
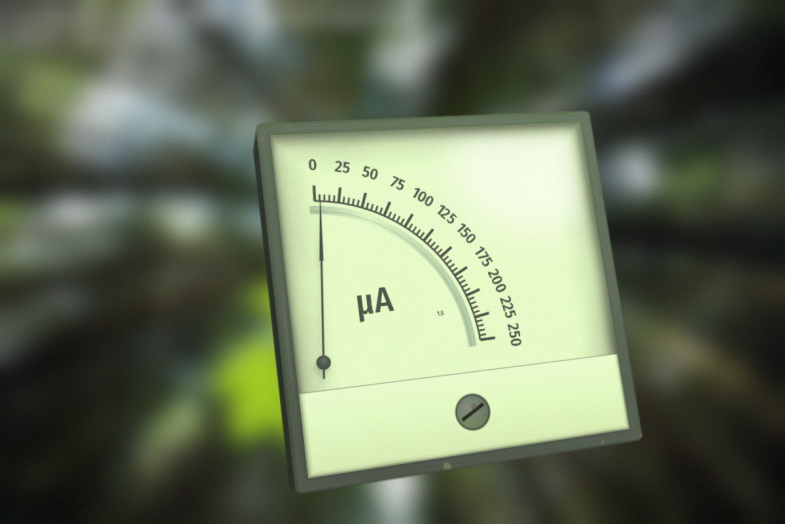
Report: 5 µA
